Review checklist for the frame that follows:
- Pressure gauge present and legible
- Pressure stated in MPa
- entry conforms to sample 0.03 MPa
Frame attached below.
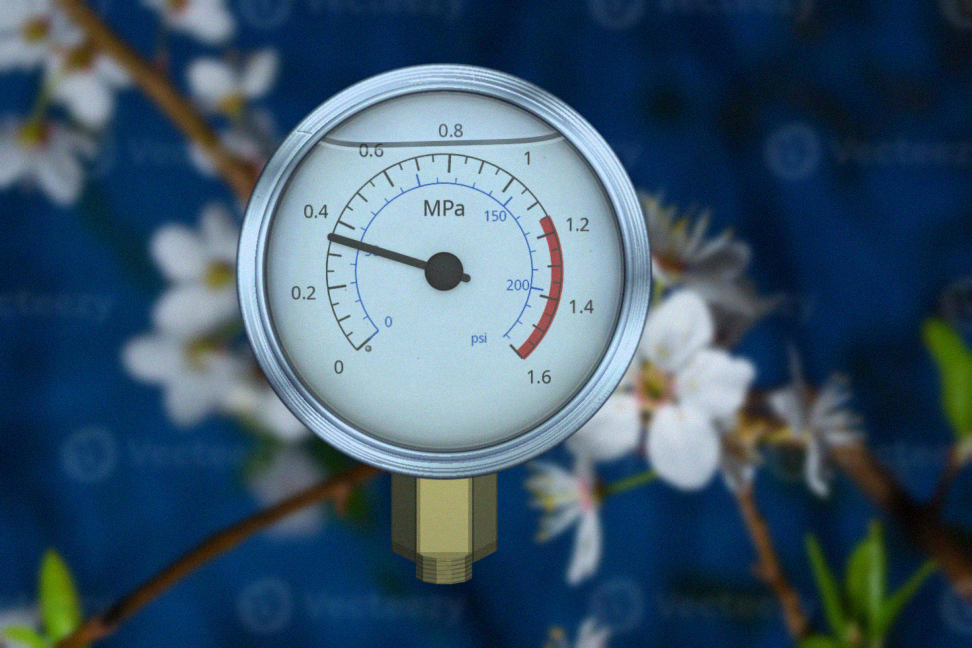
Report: 0.35 MPa
